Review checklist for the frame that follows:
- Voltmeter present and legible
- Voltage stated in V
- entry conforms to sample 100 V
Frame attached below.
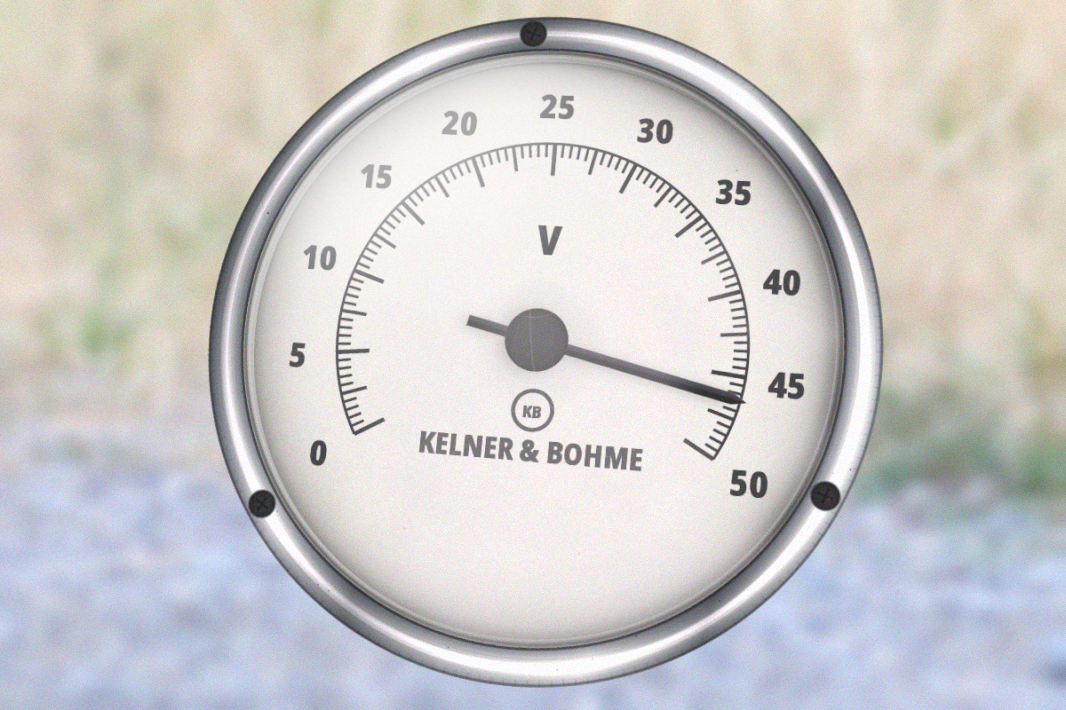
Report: 46.5 V
